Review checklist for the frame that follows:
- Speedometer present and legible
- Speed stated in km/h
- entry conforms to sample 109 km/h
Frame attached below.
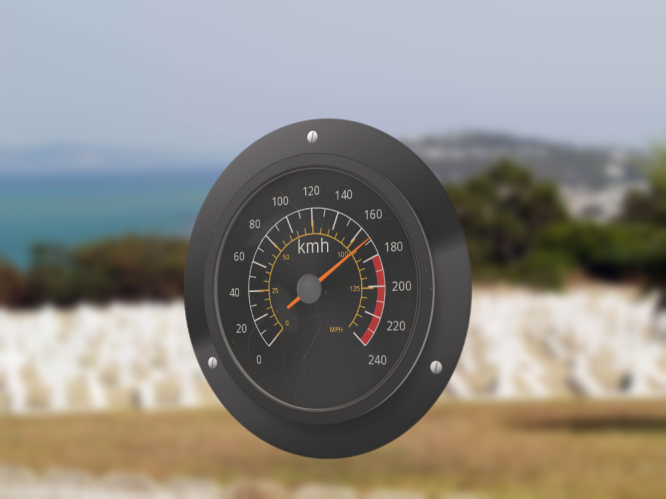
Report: 170 km/h
